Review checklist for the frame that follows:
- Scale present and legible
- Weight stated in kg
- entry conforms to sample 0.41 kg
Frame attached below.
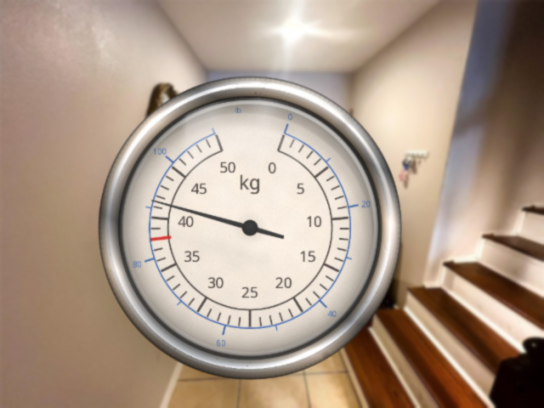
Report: 41.5 kg
